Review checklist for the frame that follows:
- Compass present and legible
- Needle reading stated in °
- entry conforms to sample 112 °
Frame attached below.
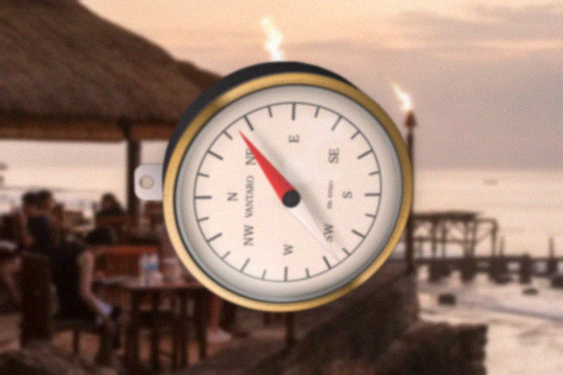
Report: 52.5 °
